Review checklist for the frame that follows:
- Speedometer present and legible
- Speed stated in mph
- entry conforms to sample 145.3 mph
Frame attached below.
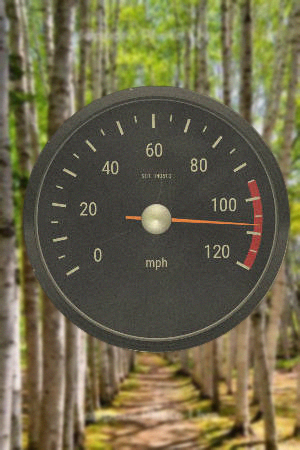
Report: 107.5 mph
